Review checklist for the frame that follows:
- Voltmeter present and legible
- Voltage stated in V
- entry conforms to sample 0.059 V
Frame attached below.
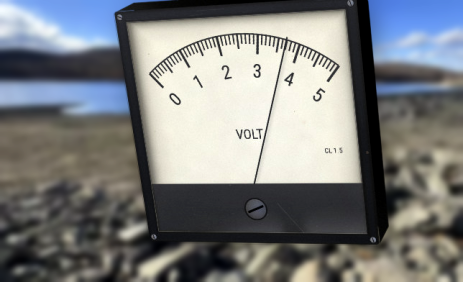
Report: 3.7 V
